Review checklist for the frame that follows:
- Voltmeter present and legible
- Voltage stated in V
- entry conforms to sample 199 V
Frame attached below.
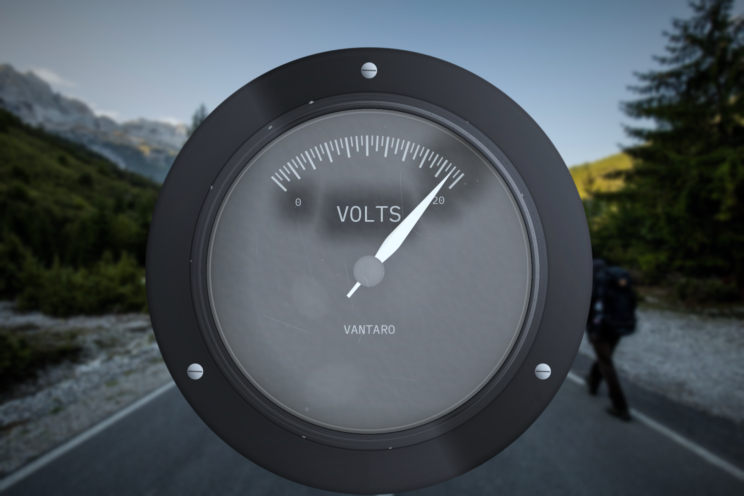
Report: 19 V
